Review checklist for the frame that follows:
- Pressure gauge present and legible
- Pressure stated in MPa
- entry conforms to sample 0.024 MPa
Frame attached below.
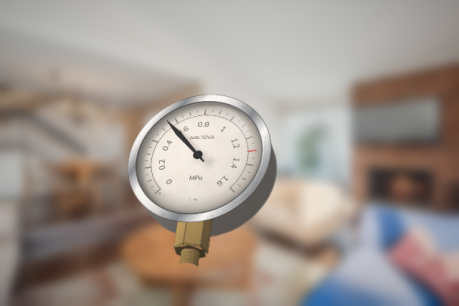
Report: 0.55 MPa
